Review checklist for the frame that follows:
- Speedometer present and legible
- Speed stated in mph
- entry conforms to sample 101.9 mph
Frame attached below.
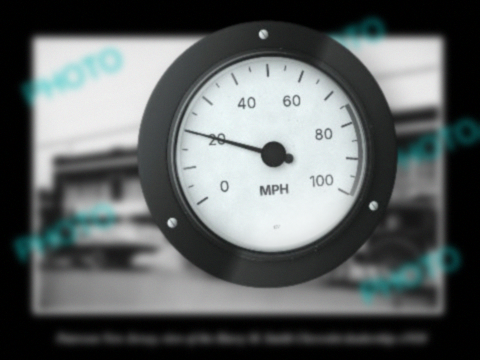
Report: 20 mph
